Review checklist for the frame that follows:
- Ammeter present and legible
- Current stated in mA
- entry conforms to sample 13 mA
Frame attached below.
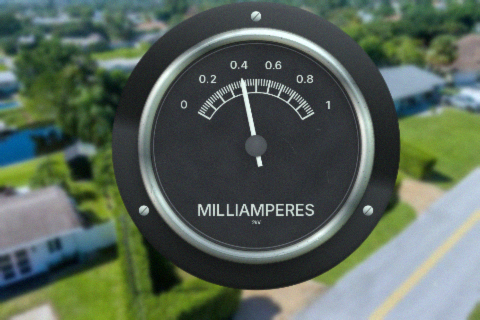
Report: 0.4 mA
